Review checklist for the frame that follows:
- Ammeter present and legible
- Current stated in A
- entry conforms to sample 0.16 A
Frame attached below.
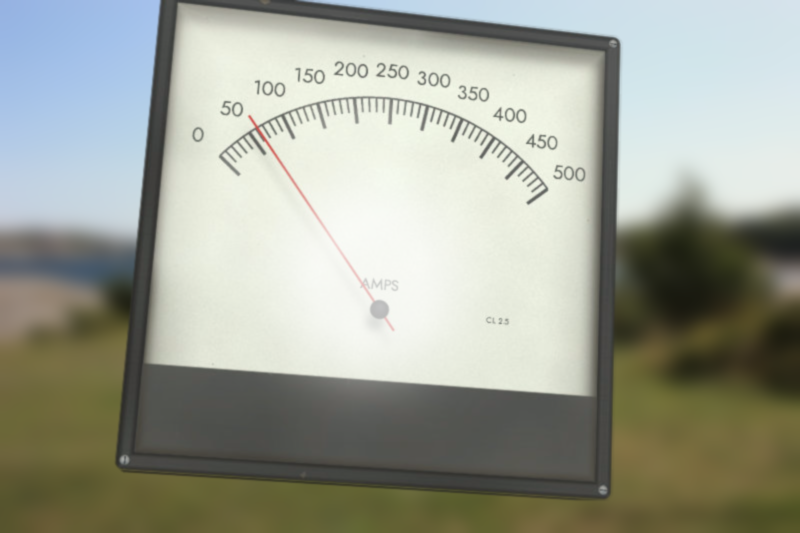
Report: 60 A
